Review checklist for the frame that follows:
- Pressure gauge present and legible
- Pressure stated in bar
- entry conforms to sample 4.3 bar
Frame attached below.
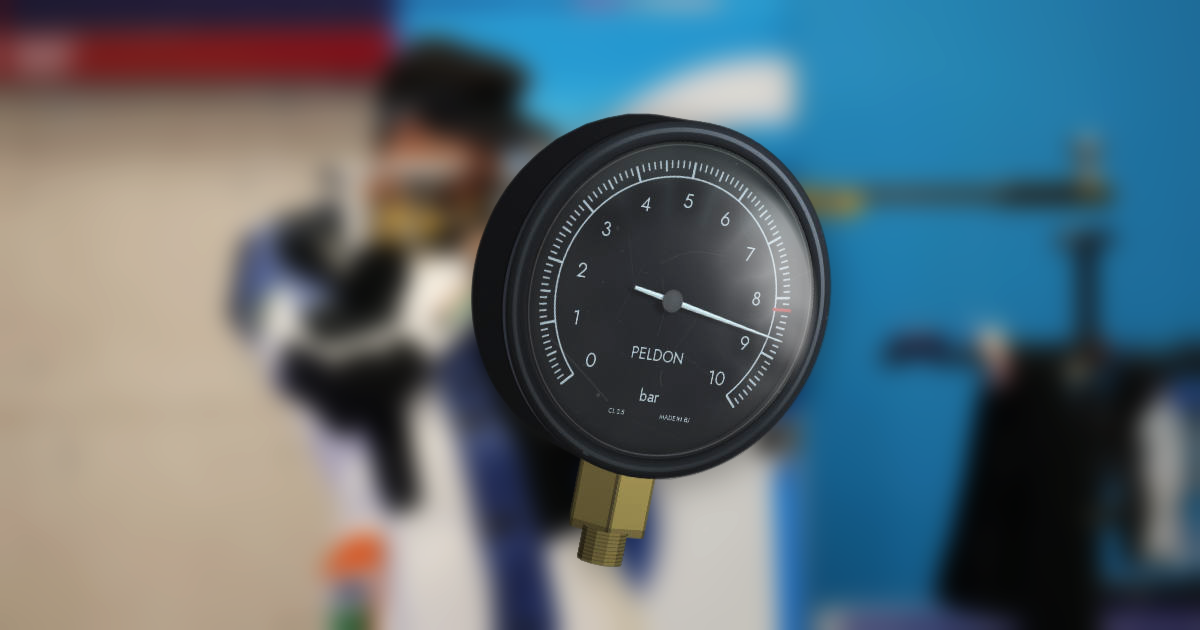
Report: 8.7 bar
